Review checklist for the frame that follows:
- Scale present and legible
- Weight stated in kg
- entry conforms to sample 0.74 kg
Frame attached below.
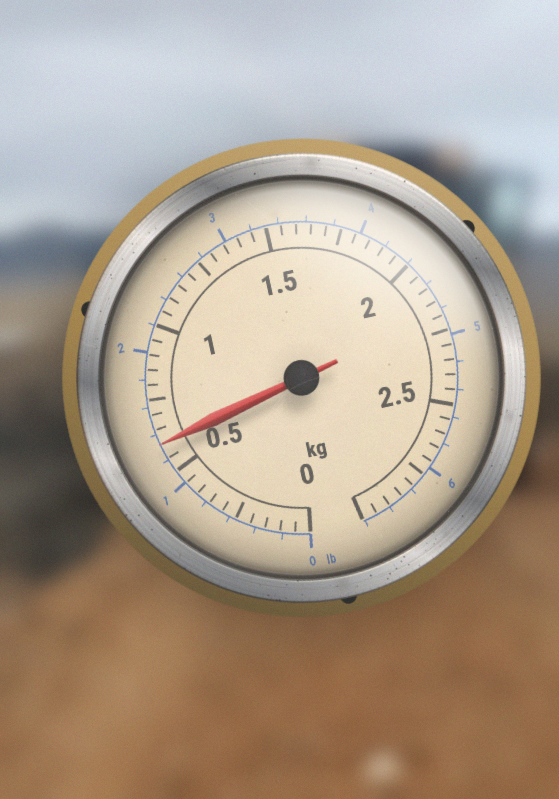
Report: 0.6 kg
